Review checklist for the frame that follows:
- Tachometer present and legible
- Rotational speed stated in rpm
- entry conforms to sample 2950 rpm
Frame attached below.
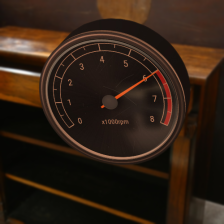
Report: 6000 rpm
